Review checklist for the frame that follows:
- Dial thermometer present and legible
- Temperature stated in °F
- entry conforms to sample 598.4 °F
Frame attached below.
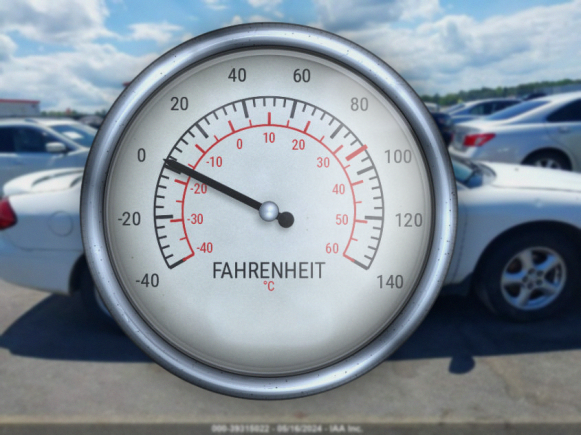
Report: 2 °F
